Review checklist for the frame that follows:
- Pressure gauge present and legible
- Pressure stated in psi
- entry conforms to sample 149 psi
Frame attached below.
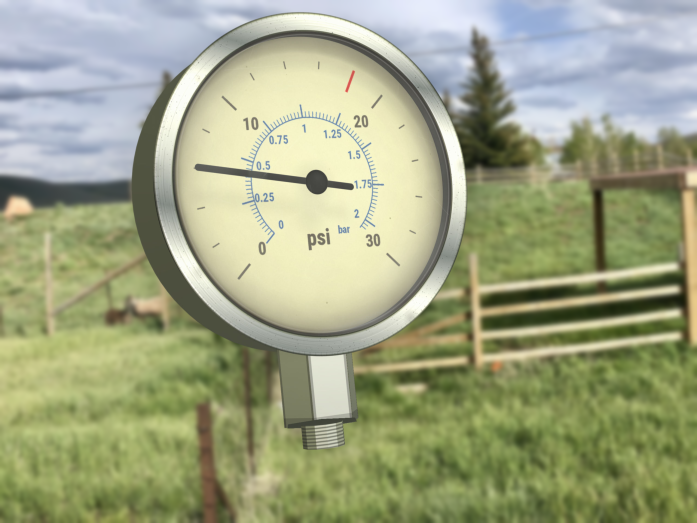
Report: 6 psi
